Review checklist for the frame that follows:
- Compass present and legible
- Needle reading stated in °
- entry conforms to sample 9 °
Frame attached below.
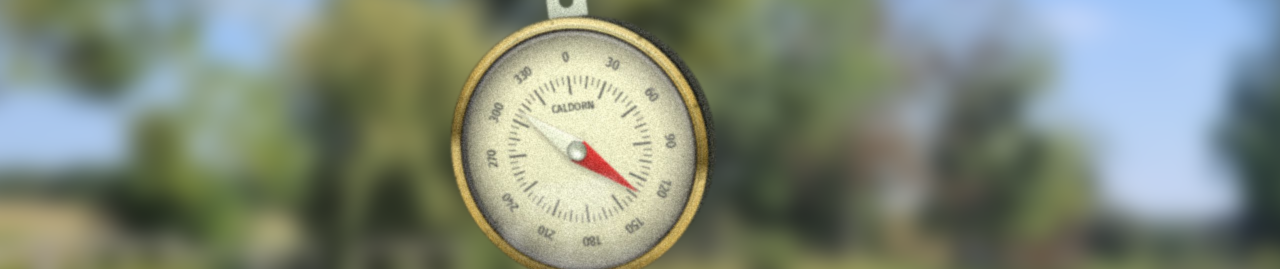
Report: 130 °
